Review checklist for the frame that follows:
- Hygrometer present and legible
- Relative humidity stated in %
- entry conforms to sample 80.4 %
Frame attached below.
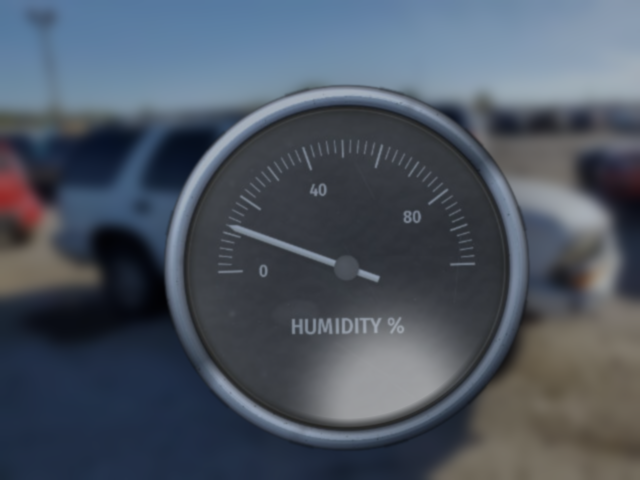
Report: 12 %
